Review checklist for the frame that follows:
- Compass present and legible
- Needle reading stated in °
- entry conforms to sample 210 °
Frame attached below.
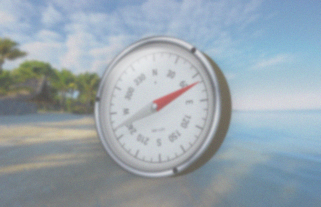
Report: 70 °
